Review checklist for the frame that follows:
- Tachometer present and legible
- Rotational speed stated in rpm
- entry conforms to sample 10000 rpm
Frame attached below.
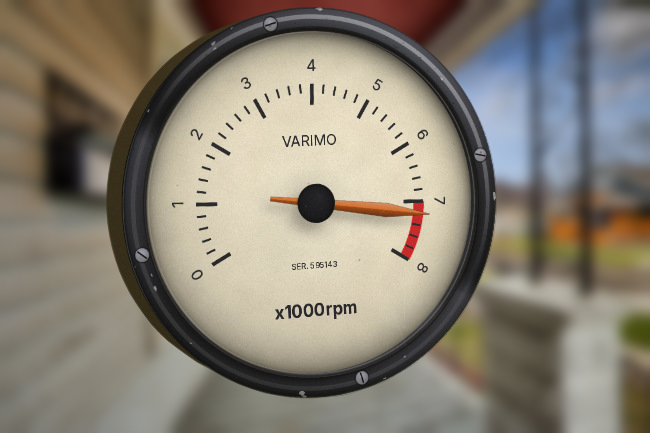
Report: 7200 rpm
